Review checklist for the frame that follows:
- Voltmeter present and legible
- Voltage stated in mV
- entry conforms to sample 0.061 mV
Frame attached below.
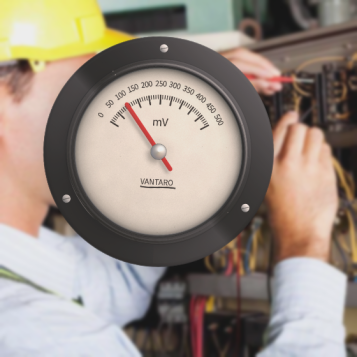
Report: 100 mV
